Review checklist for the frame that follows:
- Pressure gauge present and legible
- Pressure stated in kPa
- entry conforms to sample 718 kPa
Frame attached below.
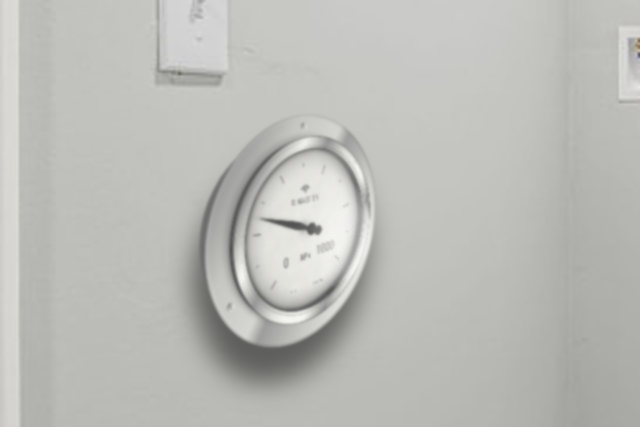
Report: 250 kPa
